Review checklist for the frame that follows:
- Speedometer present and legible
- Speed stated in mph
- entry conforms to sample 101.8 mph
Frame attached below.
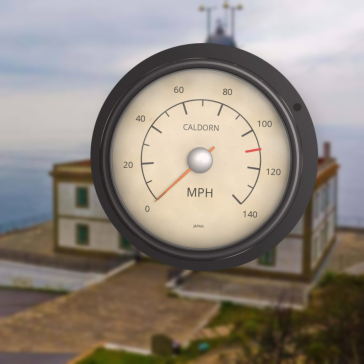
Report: 0 mph
